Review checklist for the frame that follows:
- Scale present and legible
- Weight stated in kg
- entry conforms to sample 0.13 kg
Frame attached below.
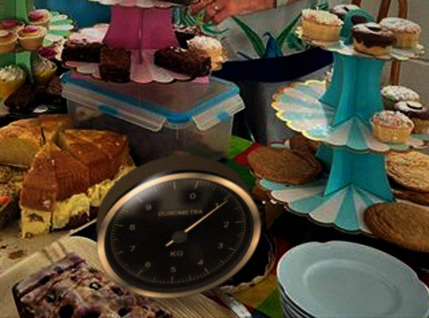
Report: 1 kg
